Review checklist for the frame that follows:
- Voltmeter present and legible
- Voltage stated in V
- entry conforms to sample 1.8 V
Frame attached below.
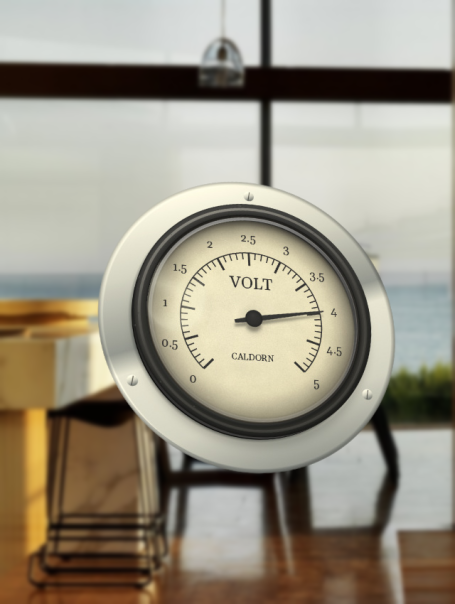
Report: 4 V
